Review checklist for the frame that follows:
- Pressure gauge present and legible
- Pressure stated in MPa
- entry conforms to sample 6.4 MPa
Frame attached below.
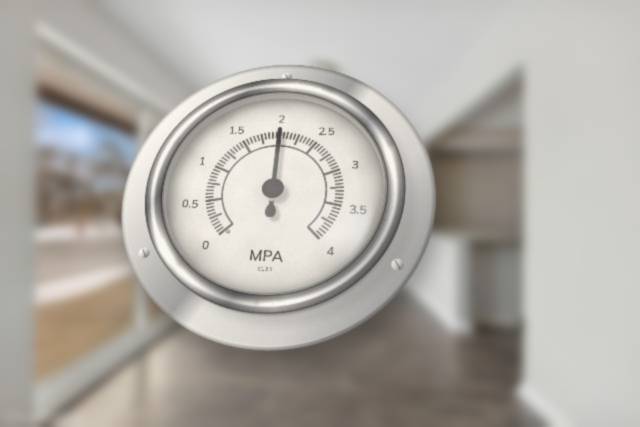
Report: 2 MPa
